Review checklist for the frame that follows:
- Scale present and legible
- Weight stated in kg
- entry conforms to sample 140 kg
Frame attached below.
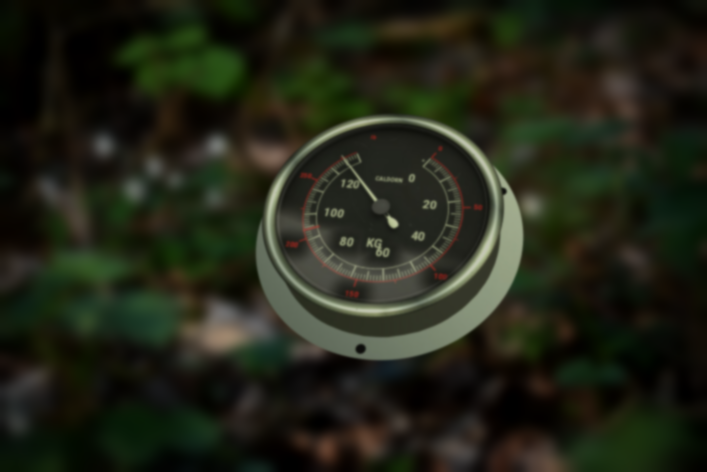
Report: 125 kg
